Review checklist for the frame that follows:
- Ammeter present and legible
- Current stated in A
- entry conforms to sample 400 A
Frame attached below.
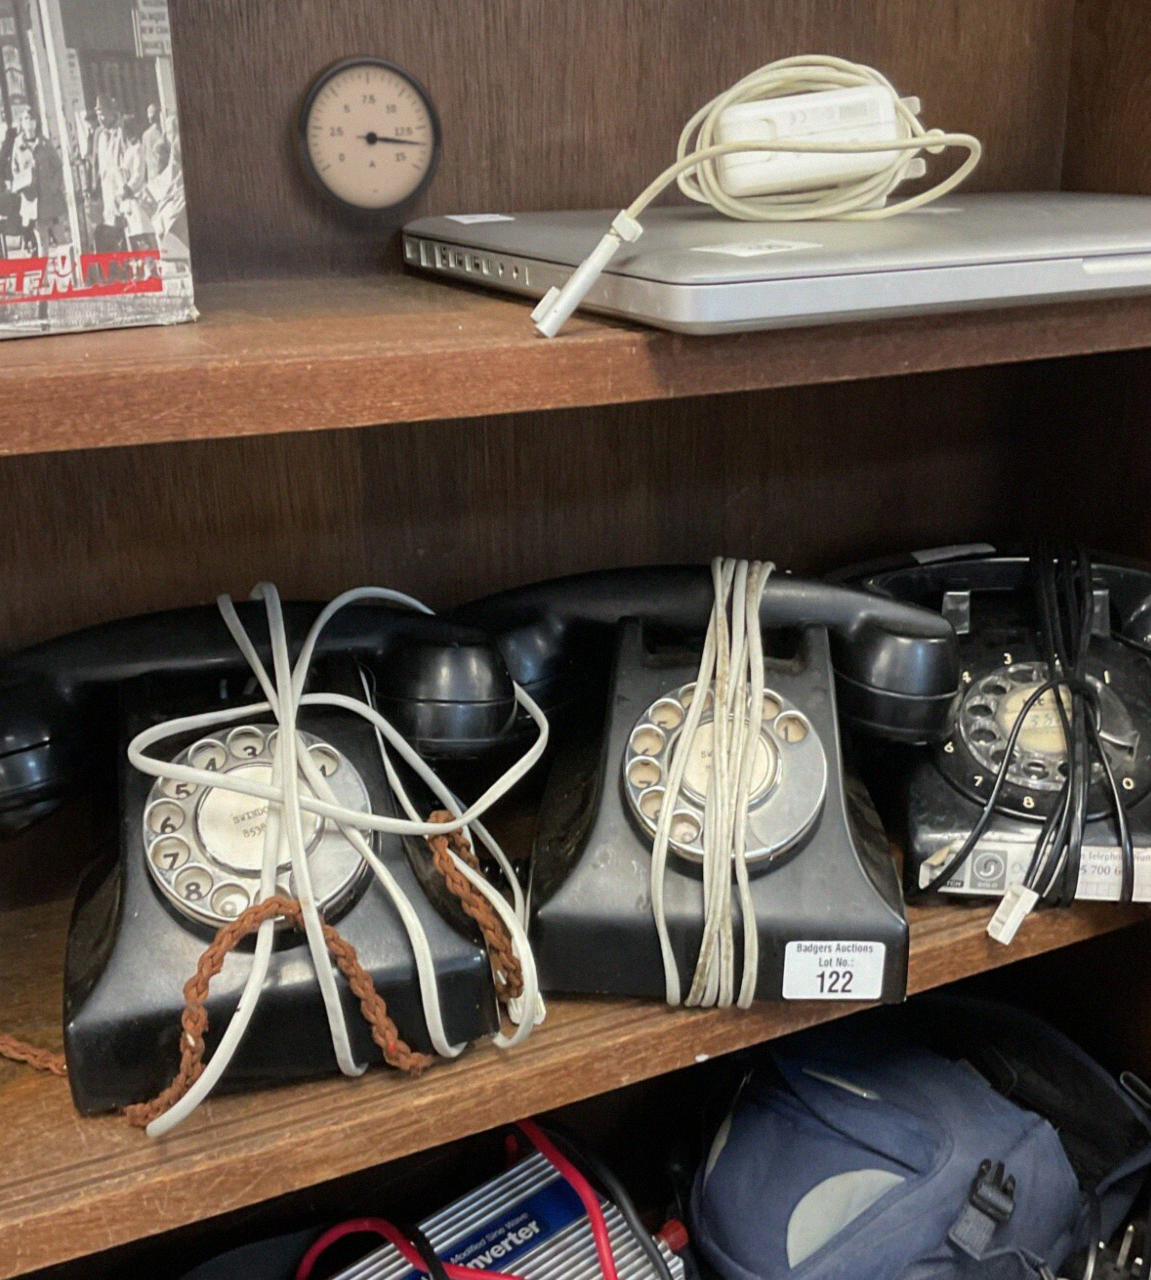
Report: 13.5 A
